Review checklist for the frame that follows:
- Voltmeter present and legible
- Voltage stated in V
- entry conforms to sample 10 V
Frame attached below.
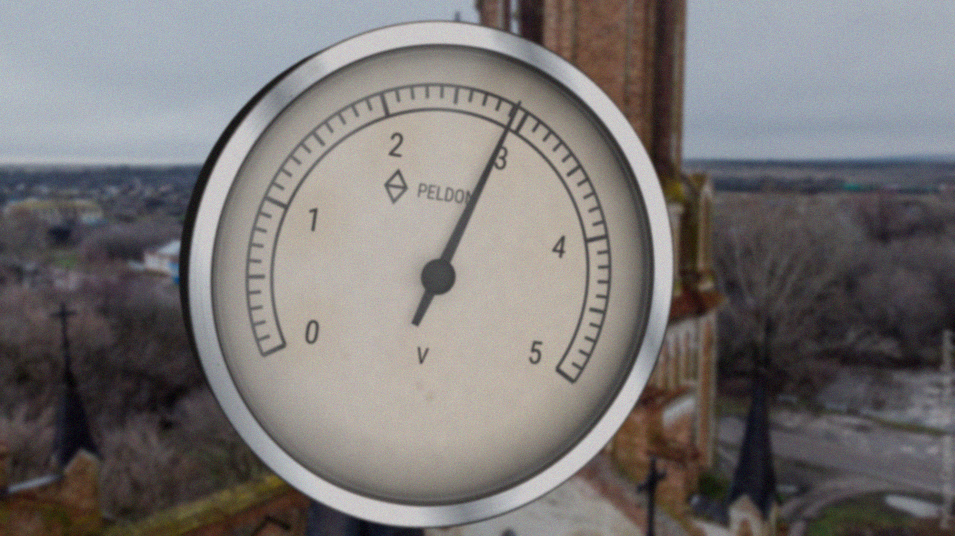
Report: 2.9 V
